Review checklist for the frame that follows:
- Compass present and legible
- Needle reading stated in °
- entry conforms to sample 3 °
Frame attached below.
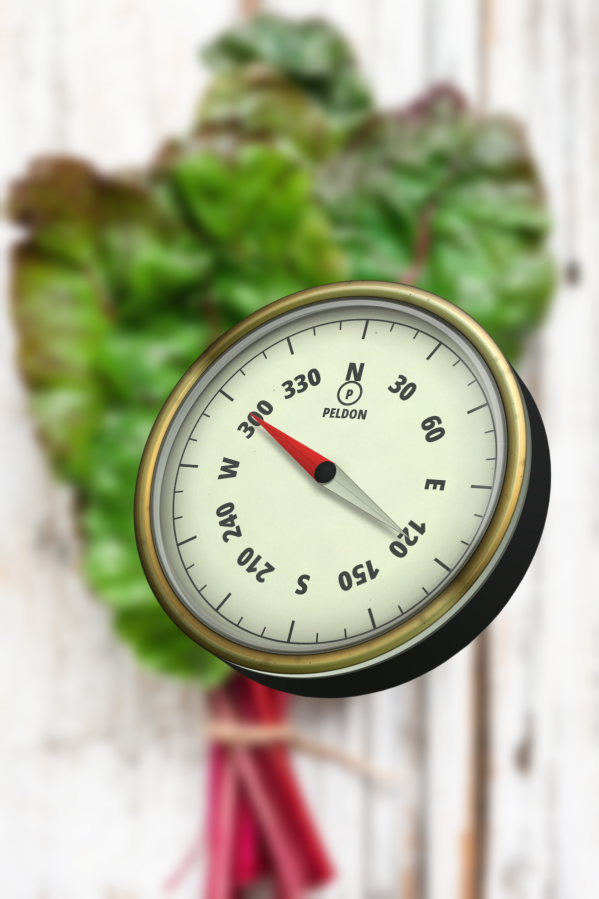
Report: 300 °
